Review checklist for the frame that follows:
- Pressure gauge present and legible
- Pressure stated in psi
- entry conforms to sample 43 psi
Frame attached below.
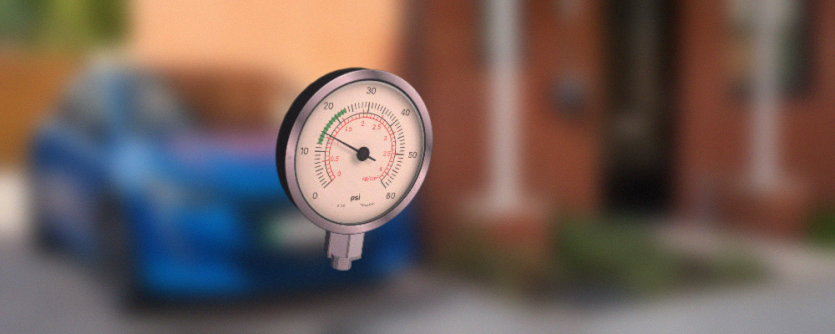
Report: 15 psi
